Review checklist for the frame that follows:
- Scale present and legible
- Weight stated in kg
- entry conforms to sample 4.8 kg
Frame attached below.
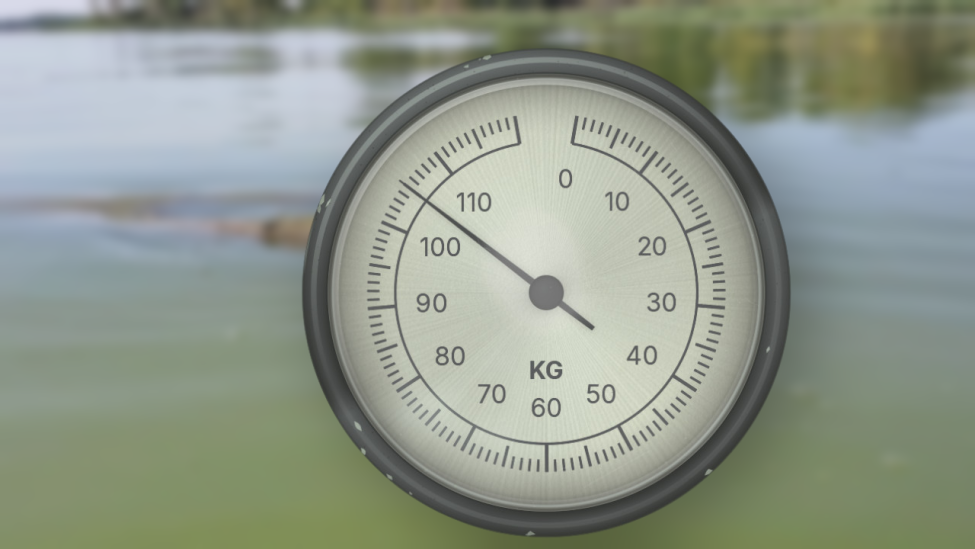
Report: 105 kg
